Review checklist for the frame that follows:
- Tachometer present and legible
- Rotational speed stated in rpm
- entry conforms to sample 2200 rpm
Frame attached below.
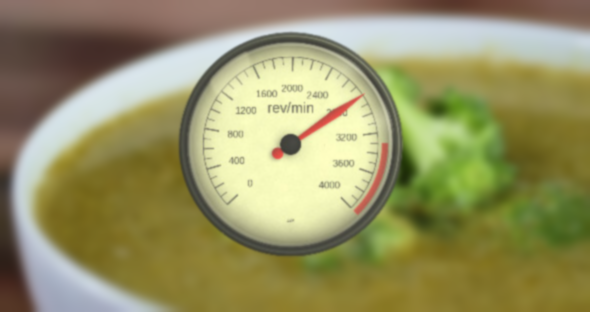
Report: 2800 rpm
